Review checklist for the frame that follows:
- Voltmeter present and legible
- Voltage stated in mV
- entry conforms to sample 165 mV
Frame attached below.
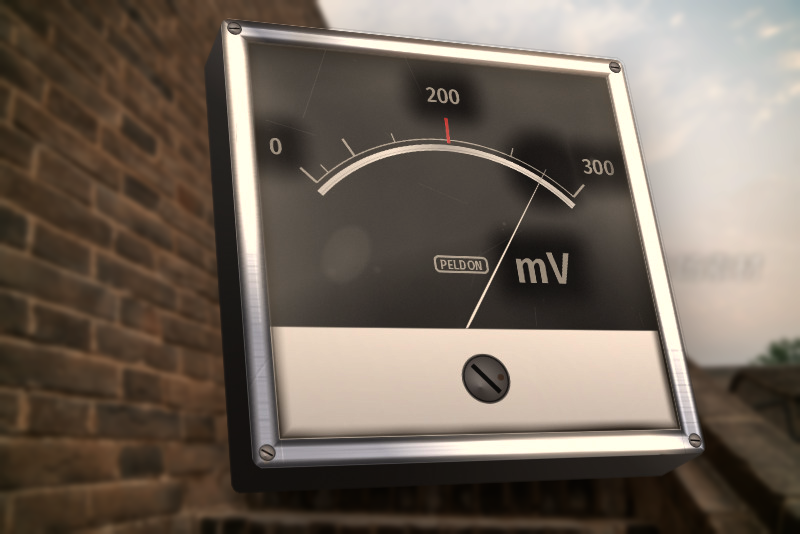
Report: 275 mV
